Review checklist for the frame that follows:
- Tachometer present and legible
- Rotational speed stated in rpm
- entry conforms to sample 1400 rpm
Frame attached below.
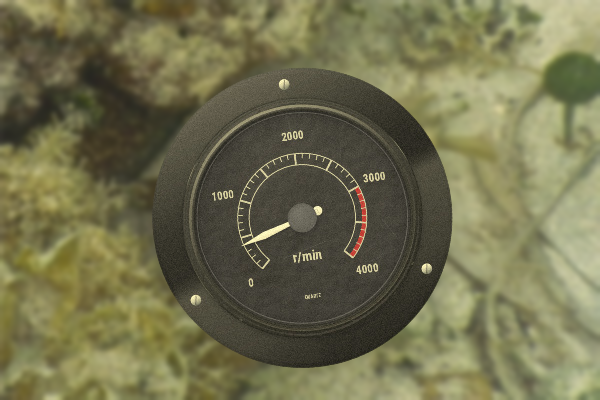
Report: 400 rpm
